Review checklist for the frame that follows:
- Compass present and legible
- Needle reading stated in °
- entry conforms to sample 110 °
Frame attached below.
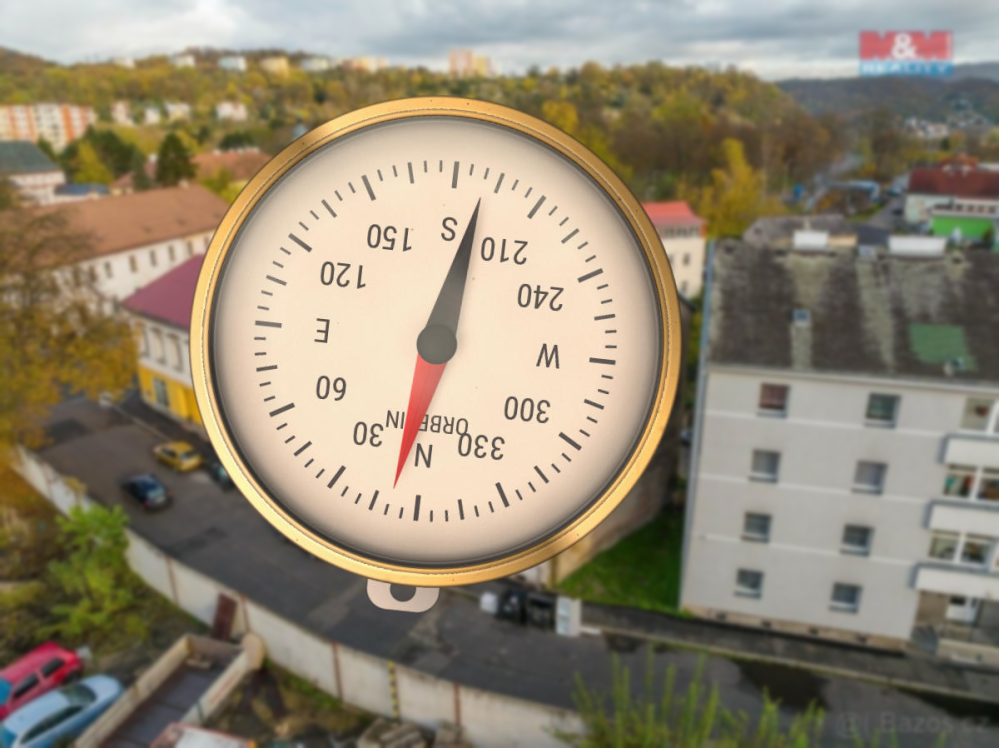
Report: 10 °
